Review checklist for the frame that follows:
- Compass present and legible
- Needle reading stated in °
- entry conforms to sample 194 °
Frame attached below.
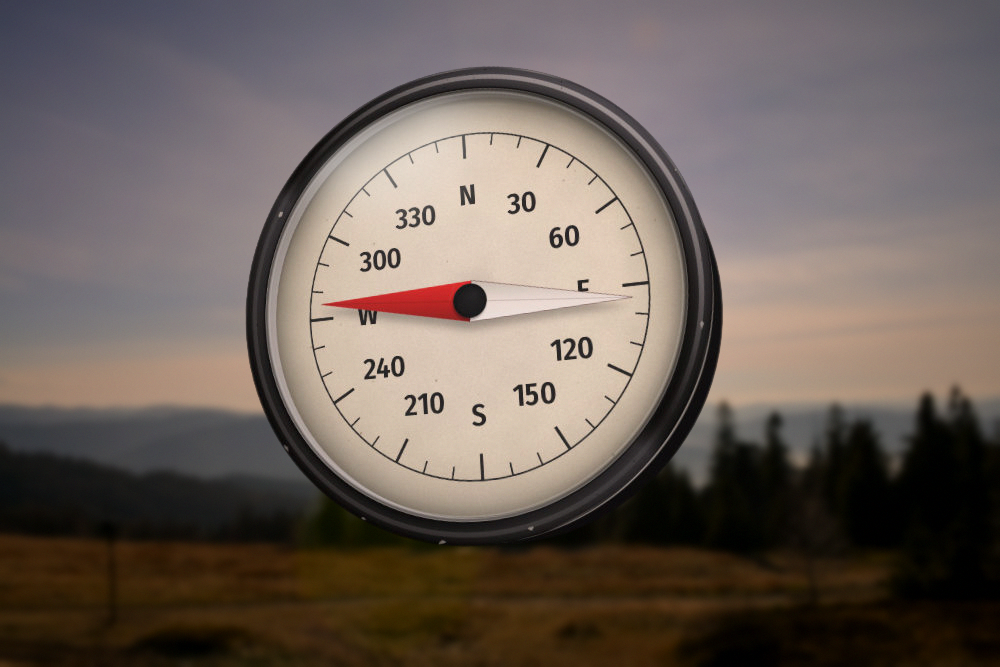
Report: 275 °
